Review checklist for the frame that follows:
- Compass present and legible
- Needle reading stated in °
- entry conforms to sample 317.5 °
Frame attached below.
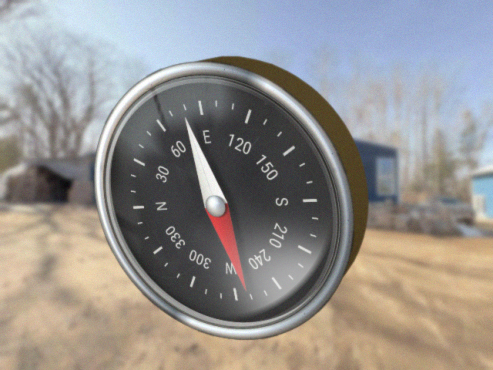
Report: 260 °
